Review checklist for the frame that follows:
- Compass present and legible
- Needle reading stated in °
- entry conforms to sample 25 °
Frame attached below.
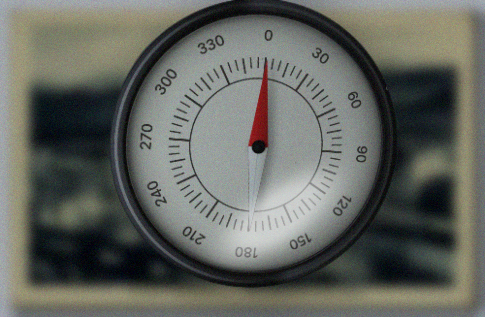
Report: 0 °
